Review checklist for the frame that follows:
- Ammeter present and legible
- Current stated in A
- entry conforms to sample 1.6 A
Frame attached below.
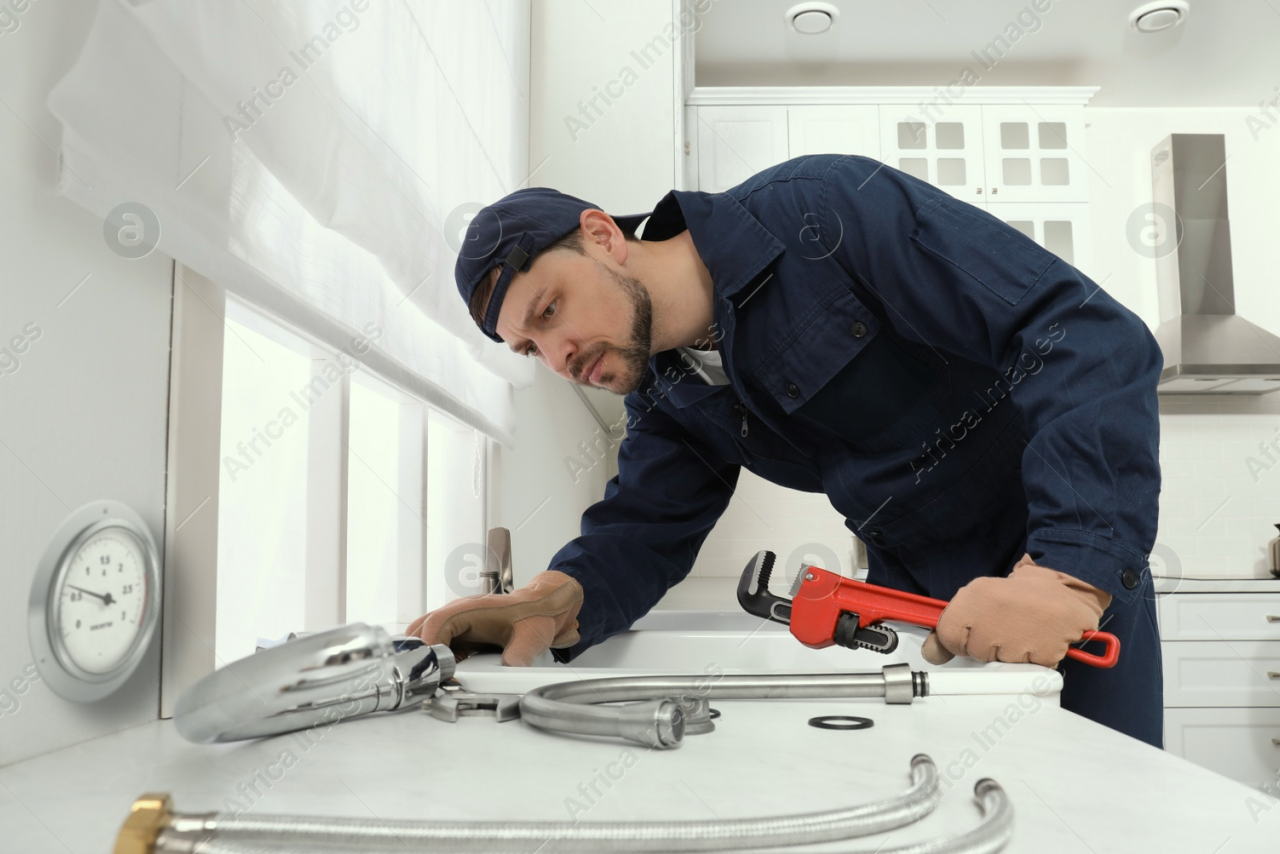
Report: 0.6 A
